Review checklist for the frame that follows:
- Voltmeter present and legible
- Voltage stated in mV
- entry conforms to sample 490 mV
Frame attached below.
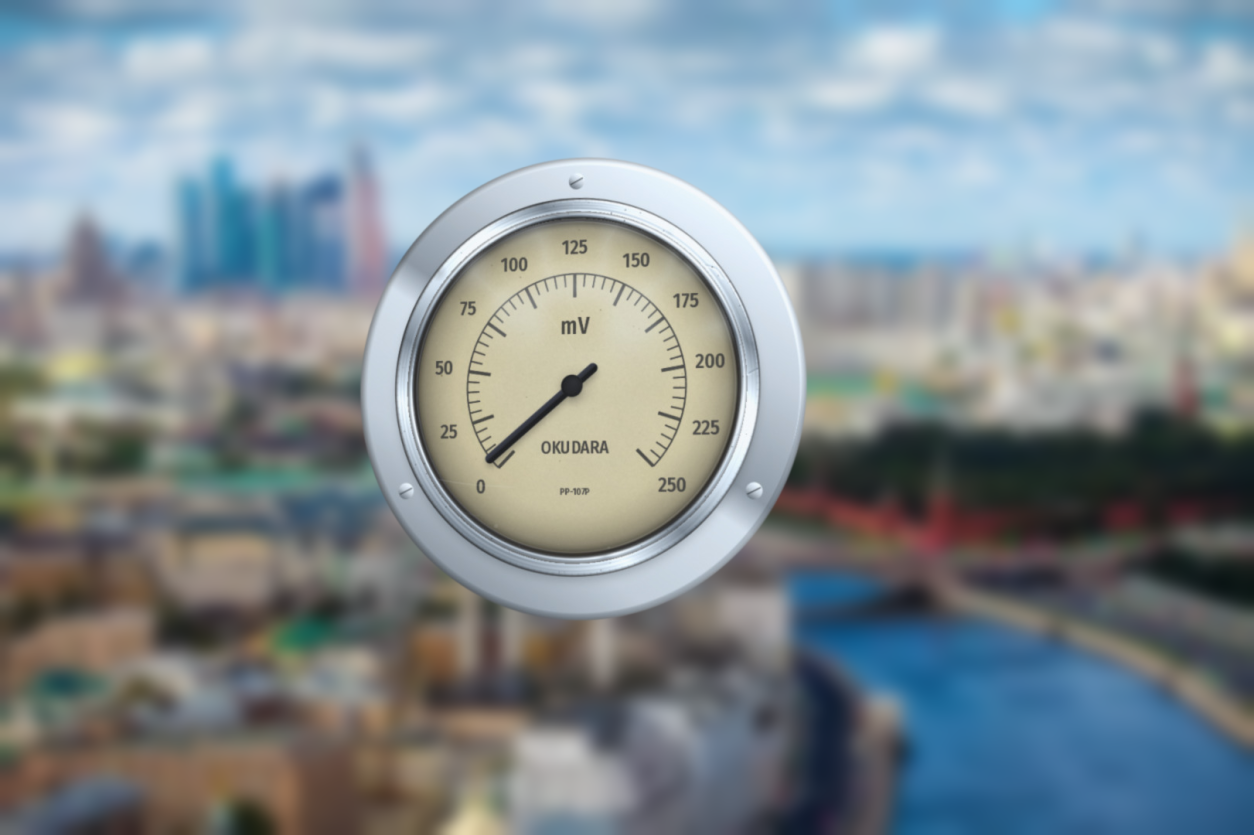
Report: 5 mV
